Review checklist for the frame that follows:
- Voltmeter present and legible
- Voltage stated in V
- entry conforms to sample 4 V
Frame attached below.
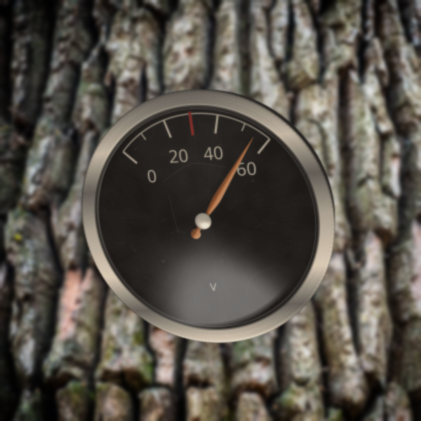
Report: 55 V
